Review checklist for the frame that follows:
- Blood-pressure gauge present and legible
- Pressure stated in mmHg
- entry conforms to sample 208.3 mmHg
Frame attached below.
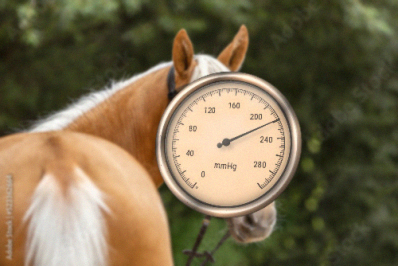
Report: 220 mmHg
